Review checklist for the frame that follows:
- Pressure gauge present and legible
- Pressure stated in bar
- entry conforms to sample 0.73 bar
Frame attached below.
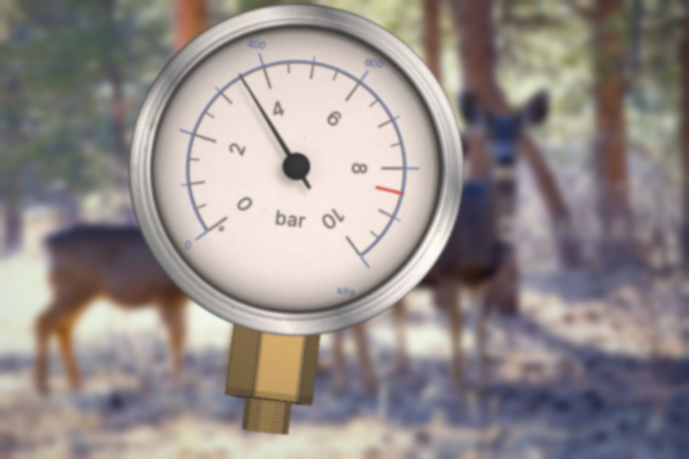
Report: 3.5 bar
